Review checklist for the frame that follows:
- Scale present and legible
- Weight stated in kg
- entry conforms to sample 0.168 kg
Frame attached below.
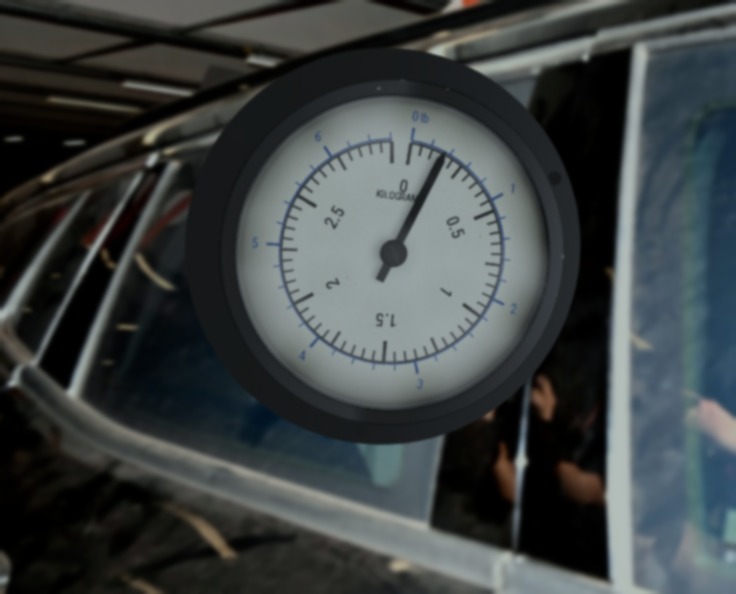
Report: 0.15 kg
